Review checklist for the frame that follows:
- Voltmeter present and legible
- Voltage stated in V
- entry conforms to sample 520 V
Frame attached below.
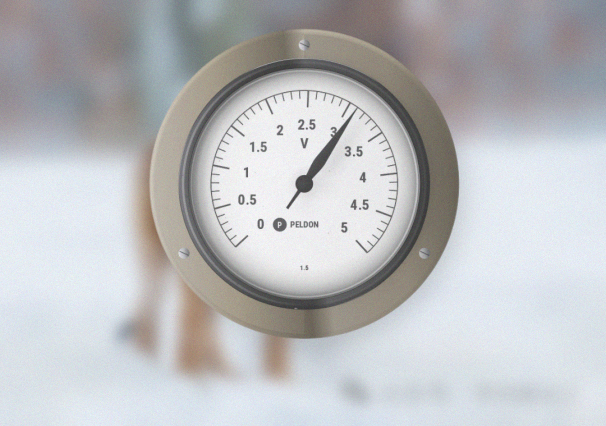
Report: 3.1 V
